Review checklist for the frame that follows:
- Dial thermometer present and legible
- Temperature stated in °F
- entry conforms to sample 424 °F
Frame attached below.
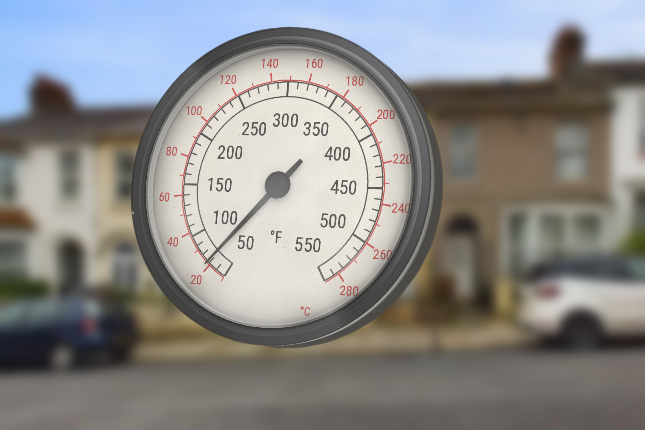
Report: 70 °F
